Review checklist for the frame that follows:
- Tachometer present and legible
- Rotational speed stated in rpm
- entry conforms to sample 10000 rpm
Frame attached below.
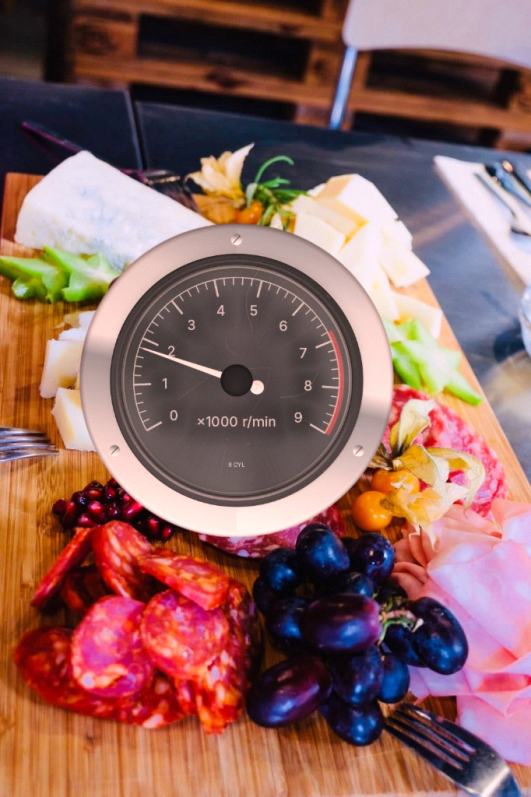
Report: 1800 rpm
